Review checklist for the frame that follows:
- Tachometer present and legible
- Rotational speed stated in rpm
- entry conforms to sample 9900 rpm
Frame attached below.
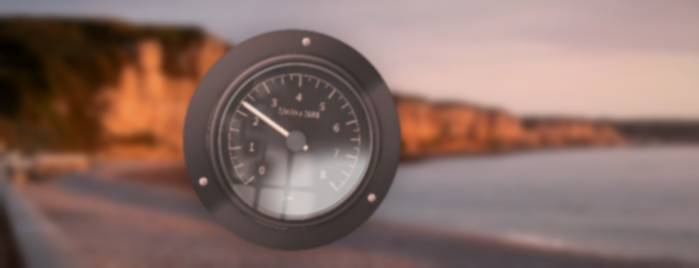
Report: 2250 rpm
